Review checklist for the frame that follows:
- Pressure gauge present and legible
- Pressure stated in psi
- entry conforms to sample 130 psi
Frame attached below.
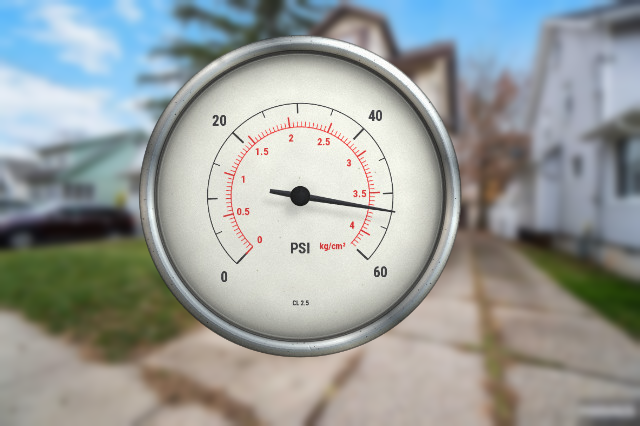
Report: 52.5 psi
